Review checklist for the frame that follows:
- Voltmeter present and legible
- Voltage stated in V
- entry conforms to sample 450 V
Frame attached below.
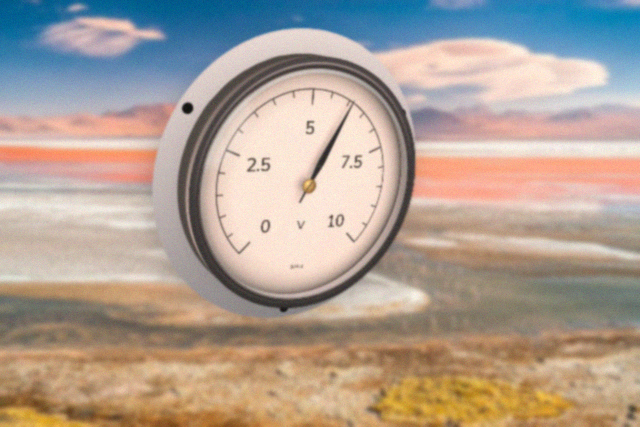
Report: 6 V
